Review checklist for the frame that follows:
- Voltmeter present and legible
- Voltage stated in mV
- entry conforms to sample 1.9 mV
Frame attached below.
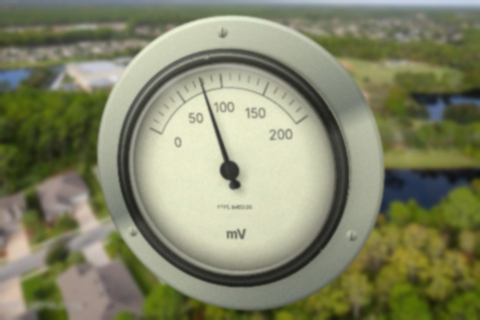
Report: 80 mV
